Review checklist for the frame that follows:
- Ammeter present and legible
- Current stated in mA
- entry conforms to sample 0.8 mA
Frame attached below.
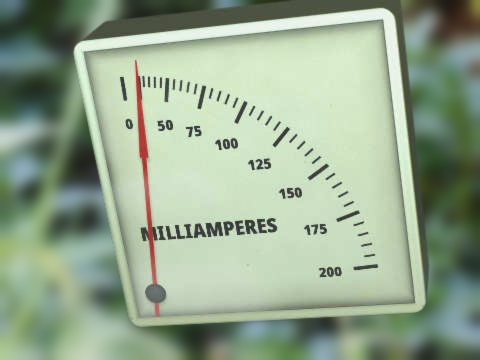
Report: 25 mA
